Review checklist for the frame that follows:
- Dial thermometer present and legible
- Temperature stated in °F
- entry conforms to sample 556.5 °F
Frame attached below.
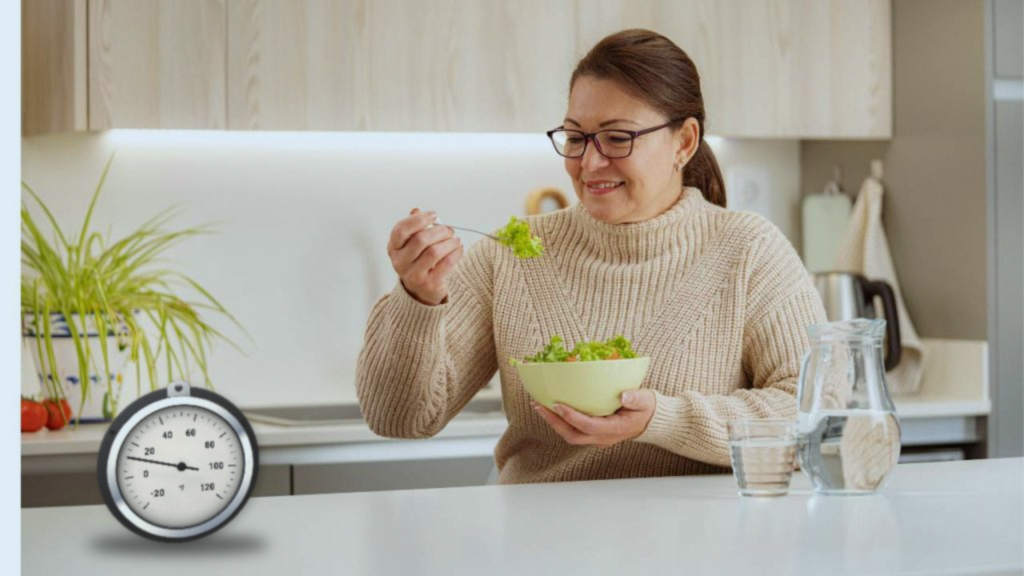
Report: 12 °F
